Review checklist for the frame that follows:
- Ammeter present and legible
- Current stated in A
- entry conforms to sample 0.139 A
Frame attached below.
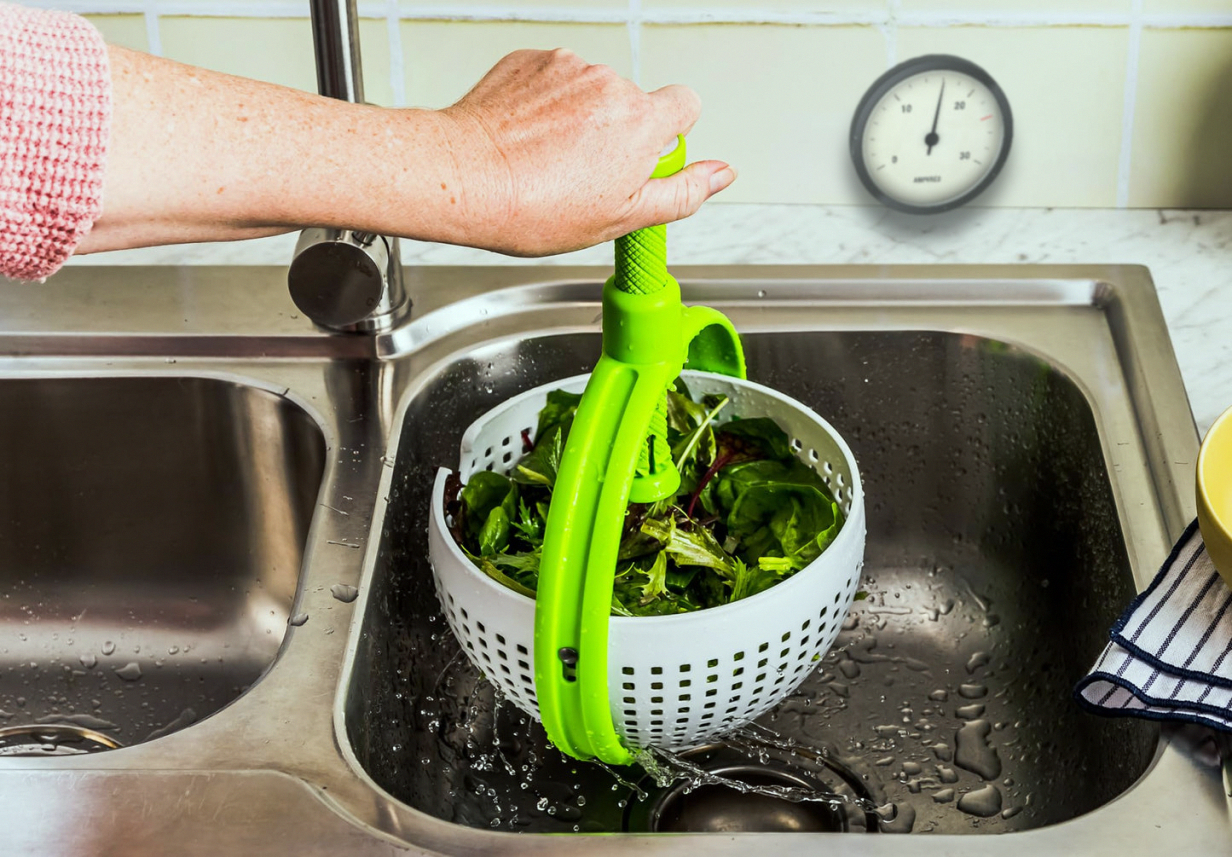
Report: 16 A
